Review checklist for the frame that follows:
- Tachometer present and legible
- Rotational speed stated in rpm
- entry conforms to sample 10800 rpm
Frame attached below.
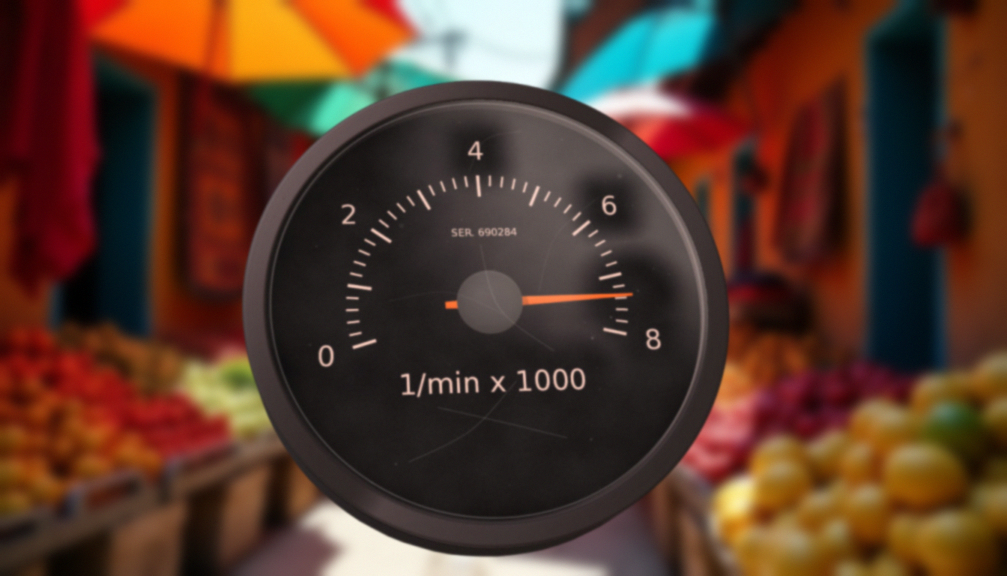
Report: 7400 rpm
